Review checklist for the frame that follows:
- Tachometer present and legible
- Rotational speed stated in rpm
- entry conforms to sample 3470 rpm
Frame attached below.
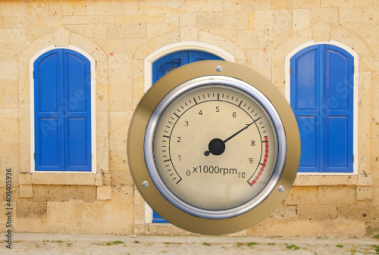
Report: 7000 rpm
